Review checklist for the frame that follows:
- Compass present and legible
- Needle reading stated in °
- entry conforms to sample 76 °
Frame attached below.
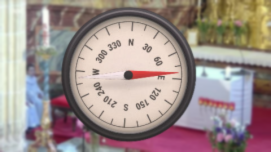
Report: 82.5 °
